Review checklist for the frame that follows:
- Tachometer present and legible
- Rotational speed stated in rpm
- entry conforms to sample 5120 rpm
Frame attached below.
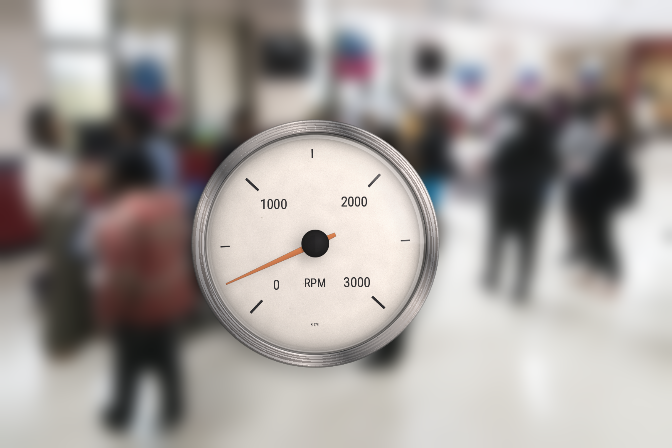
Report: 250 rpm
